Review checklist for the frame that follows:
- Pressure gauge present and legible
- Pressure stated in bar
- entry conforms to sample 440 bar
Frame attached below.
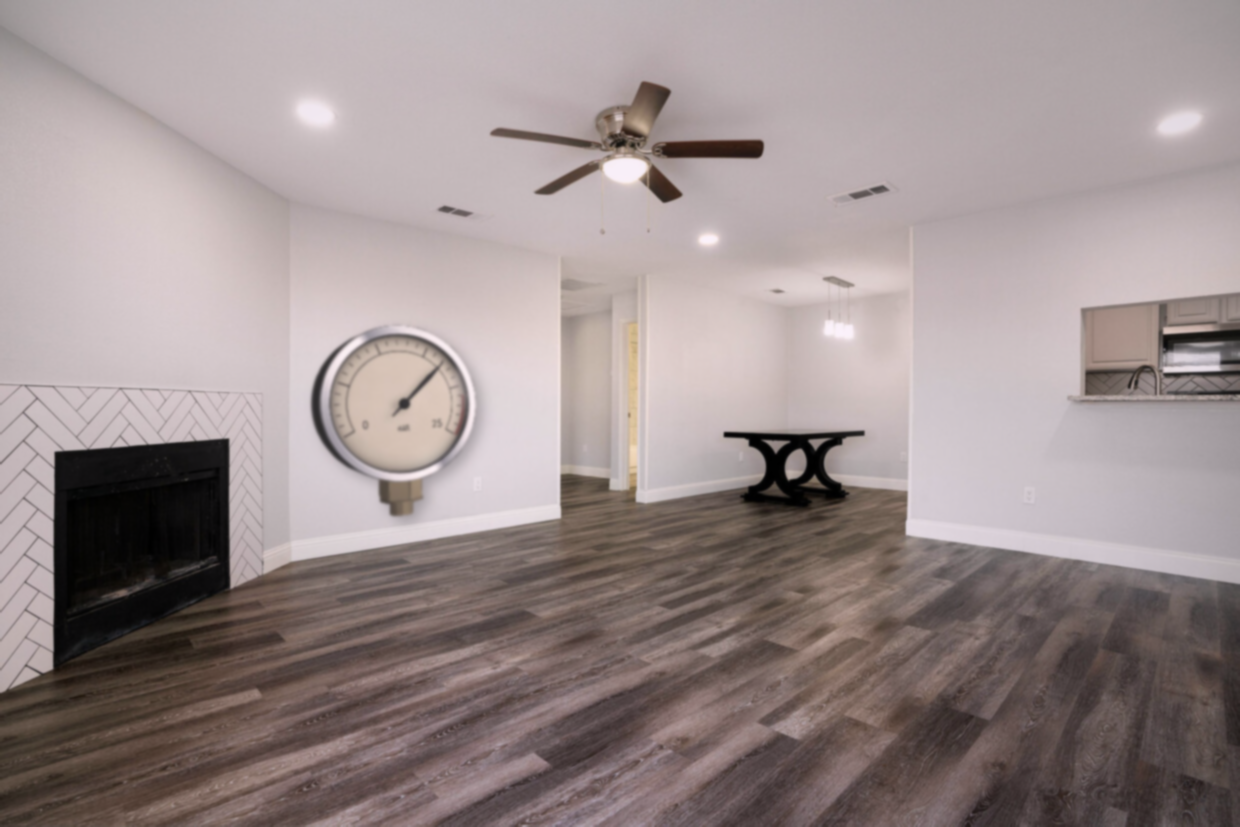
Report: 17 bar
